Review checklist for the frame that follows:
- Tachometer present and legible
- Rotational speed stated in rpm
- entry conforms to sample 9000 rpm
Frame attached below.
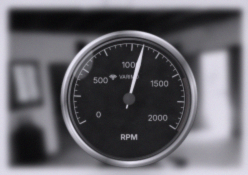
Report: 1100 rpm
